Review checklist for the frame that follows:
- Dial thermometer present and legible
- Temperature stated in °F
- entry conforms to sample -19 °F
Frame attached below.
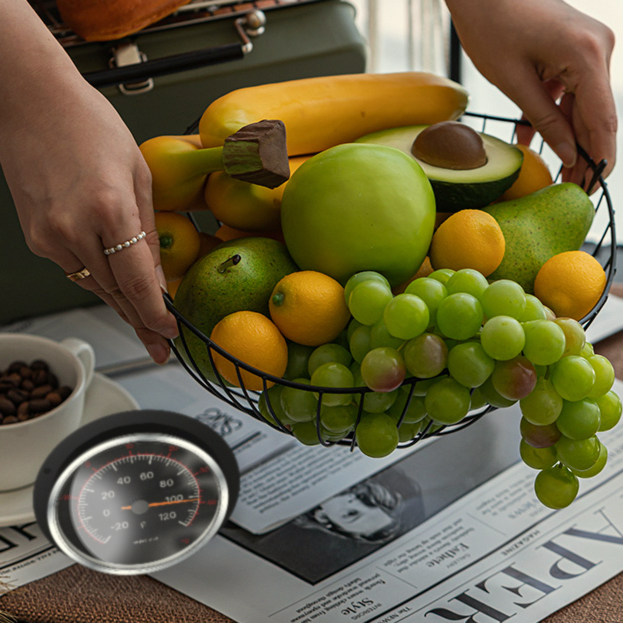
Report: 100 °F
